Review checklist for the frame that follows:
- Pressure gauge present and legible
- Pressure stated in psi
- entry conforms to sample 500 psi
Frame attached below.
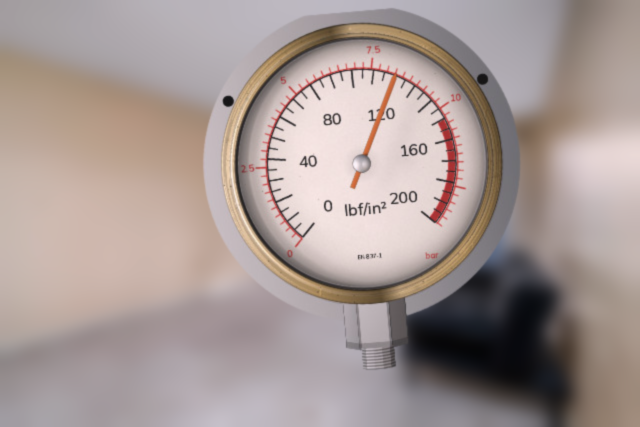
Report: 120 psi
